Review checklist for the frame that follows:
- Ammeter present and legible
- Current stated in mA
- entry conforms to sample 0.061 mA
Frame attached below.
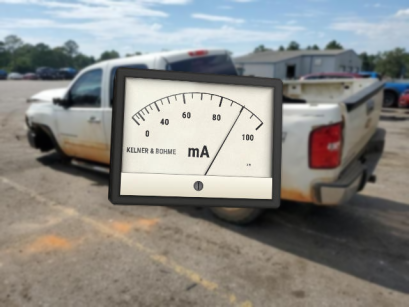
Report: 90 mA
